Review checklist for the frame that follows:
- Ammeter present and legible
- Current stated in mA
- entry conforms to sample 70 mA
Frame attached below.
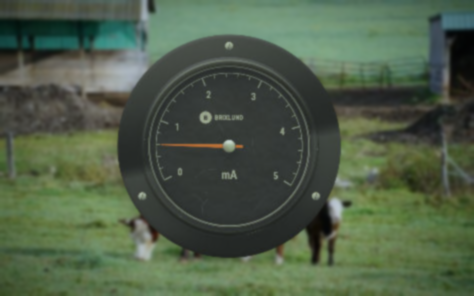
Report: 0.6 mA
